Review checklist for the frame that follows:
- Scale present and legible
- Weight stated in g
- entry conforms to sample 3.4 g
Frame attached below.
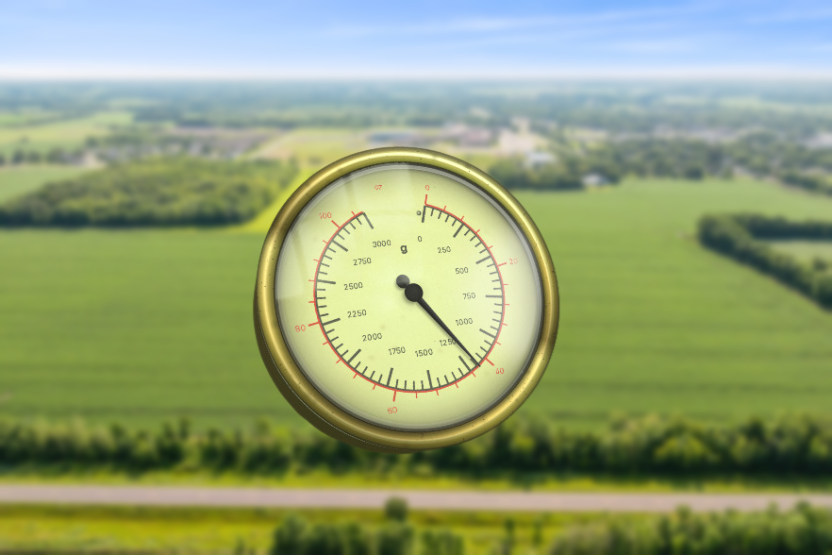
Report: 1200 g
